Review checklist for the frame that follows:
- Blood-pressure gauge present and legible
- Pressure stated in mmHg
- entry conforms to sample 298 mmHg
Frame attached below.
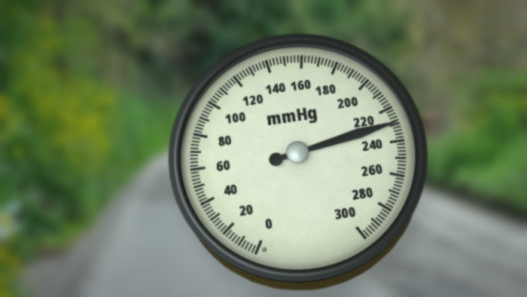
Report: 230 mmHg
